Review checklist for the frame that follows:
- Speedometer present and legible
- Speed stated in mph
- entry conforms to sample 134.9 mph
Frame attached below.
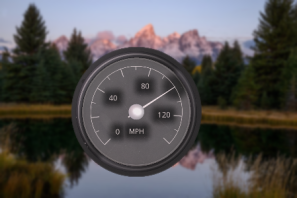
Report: 100 mph
